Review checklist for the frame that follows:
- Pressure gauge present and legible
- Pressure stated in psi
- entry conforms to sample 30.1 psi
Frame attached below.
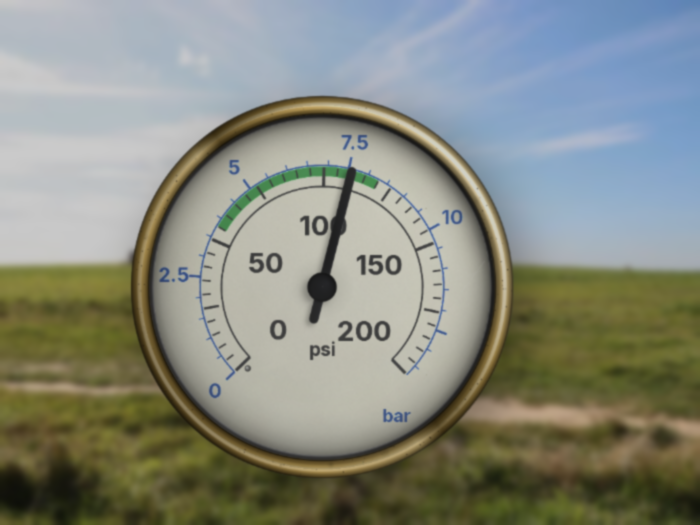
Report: 110 psi
